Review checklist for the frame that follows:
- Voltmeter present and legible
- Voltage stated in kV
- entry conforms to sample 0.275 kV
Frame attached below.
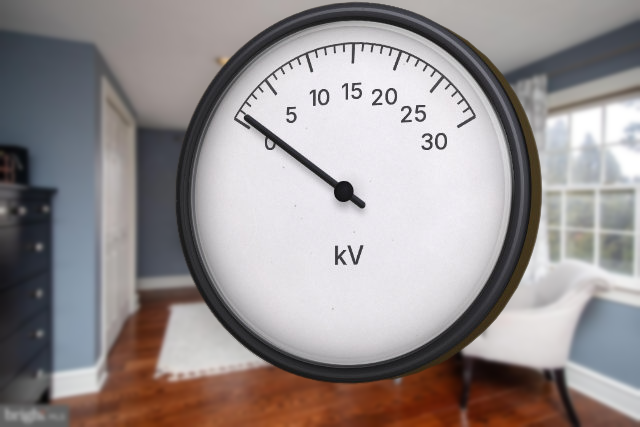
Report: 1 kV
